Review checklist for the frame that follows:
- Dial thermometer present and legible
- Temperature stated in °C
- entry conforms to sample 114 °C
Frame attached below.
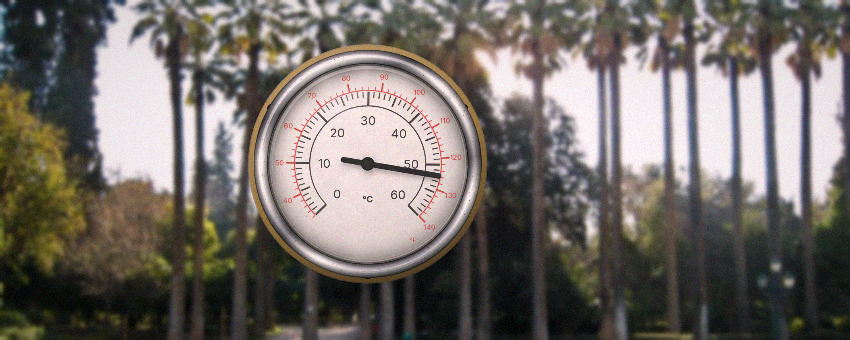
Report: 52 °C
